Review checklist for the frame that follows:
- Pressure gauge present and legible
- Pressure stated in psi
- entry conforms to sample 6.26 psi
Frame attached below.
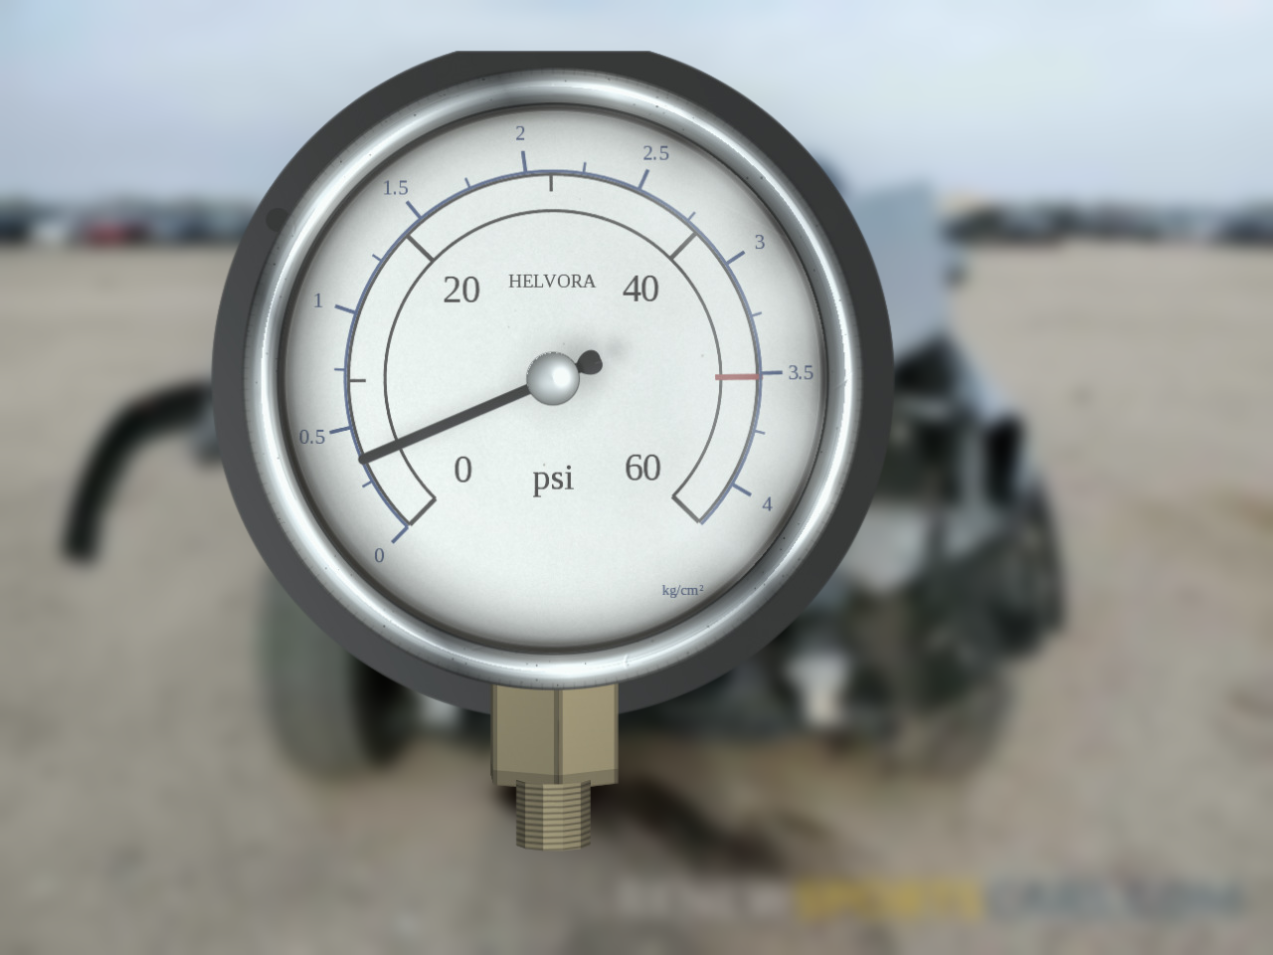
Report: 5 psi
